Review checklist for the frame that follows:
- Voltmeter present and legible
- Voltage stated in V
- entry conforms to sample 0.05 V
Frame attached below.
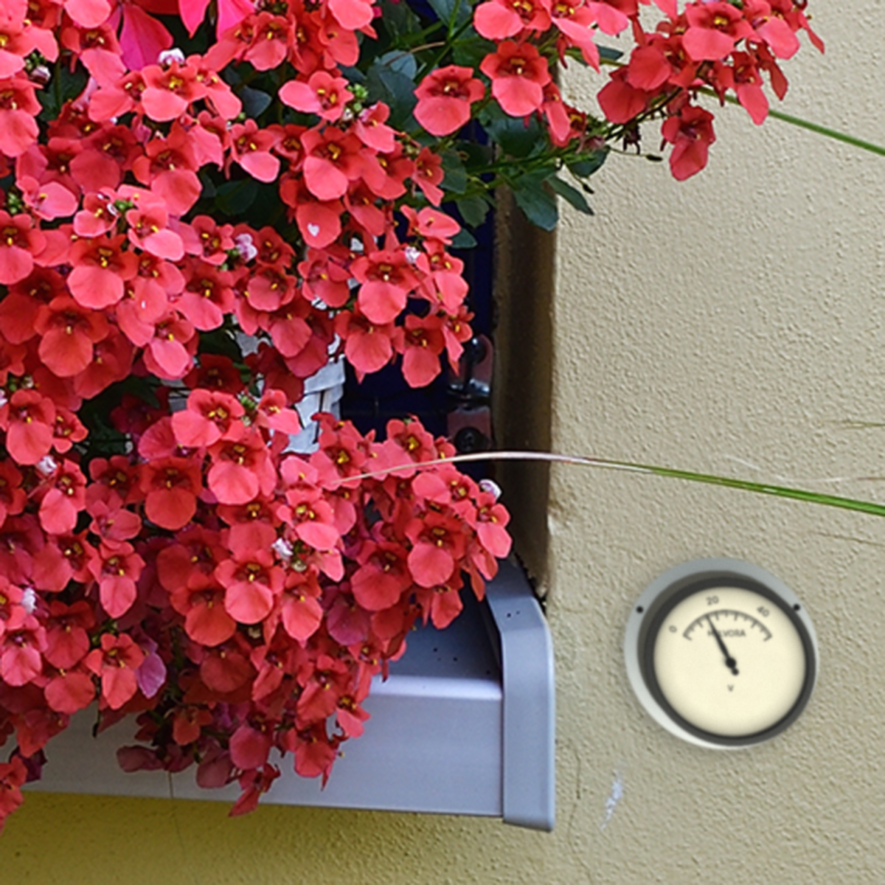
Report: 15 V
